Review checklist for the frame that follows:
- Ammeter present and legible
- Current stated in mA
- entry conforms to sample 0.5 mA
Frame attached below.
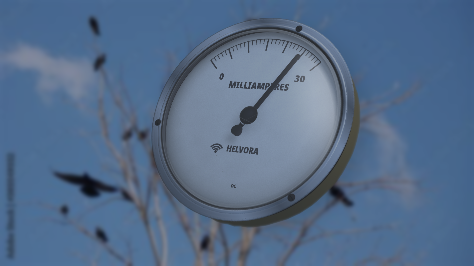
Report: 25 mA
